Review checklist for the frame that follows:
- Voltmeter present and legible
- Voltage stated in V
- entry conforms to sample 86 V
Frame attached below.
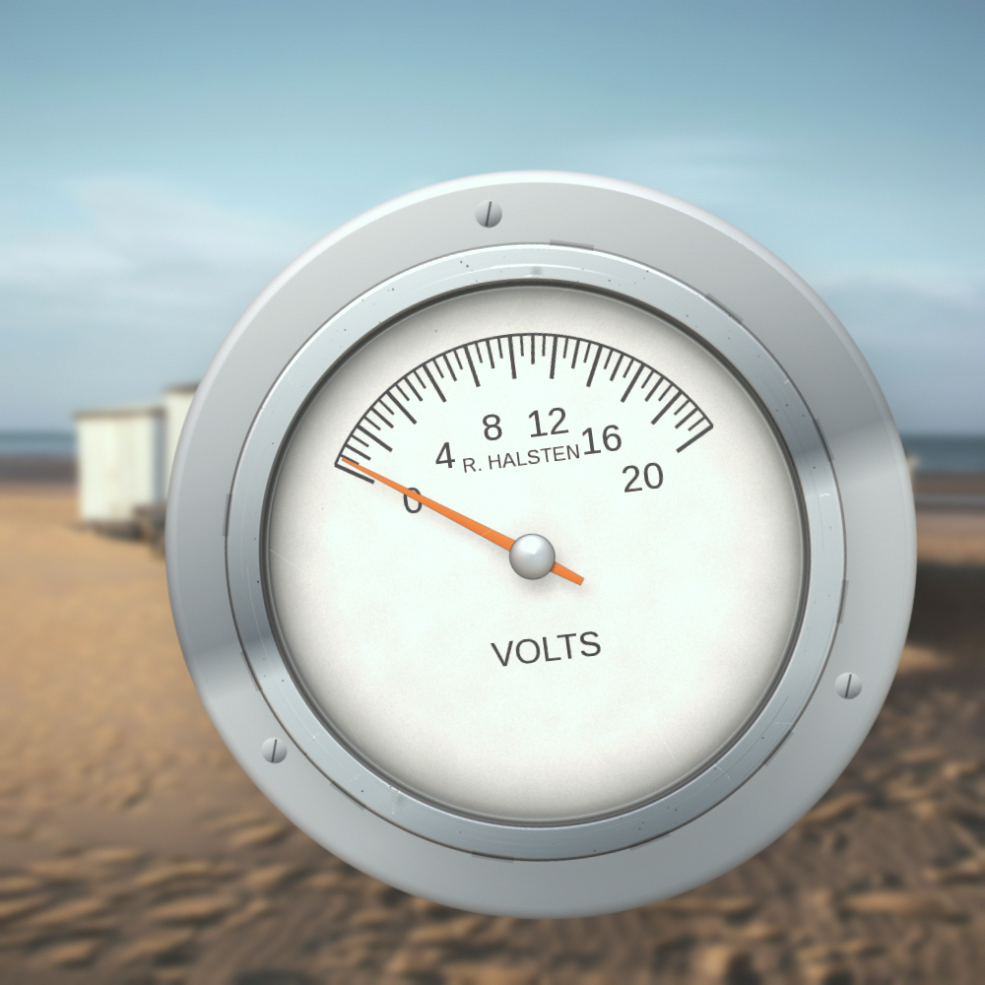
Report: 0.5 V
